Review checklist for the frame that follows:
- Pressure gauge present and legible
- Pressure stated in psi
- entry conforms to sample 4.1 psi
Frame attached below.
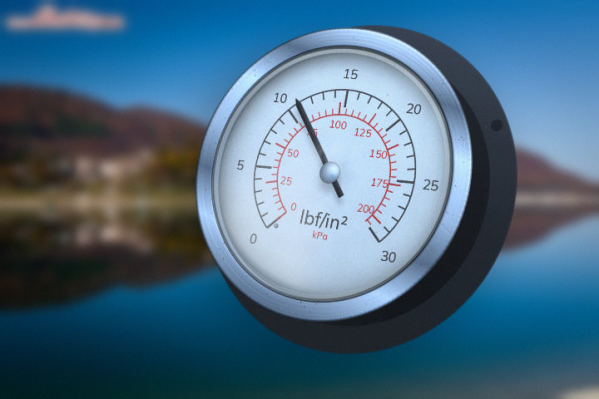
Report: 11 psi
